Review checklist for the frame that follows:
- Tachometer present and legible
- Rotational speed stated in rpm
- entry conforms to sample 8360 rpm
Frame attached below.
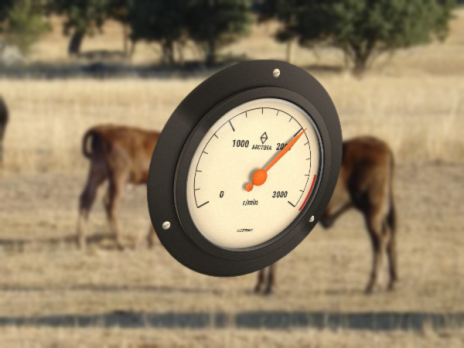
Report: 2000 rpm
